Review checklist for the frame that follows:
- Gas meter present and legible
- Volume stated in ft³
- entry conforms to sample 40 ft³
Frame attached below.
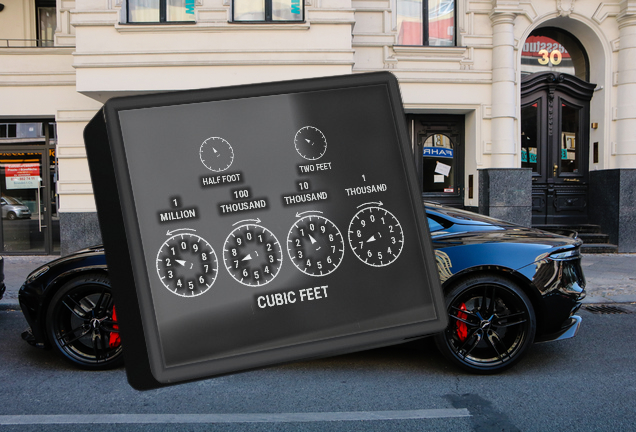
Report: 170700 ft³
